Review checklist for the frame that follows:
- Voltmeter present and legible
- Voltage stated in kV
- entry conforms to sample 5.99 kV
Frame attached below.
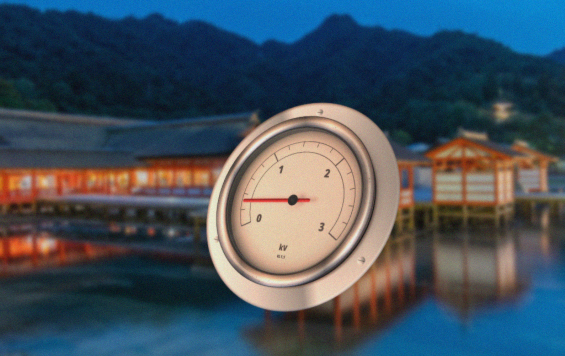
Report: 0.3 kV
